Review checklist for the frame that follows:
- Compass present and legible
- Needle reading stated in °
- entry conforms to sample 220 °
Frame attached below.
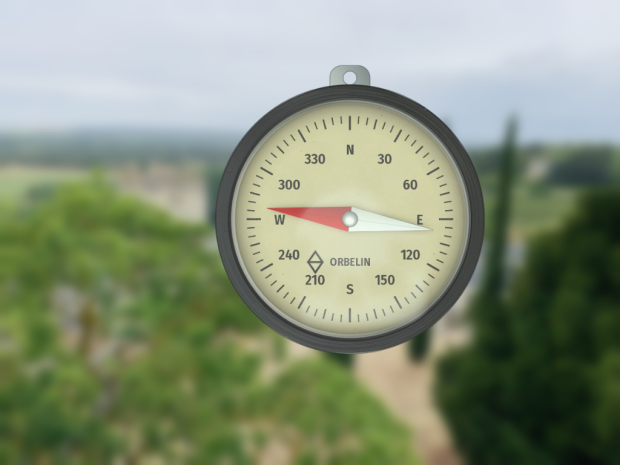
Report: 277.5 °
